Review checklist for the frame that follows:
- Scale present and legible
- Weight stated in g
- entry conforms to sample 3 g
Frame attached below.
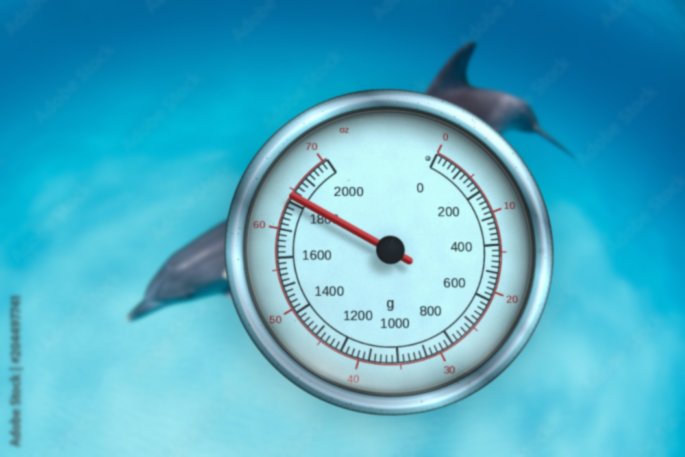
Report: 1820 g
